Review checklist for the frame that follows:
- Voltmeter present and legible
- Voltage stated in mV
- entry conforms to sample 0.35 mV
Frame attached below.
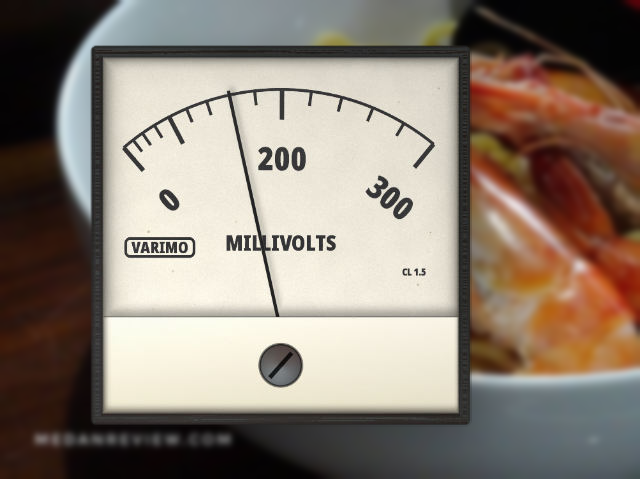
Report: 160 mV
